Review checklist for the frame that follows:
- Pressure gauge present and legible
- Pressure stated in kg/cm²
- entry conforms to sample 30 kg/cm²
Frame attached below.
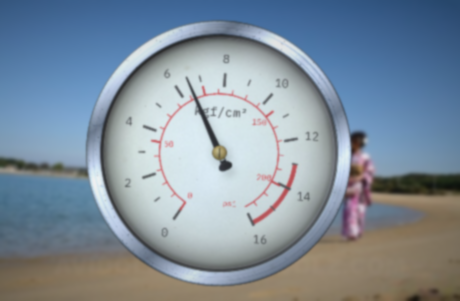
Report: 6.5 kg/cm²
